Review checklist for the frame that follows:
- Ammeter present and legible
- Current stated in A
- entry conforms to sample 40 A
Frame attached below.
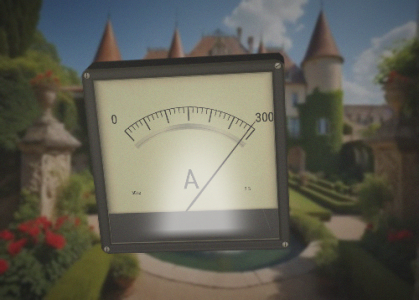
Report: 290 A
